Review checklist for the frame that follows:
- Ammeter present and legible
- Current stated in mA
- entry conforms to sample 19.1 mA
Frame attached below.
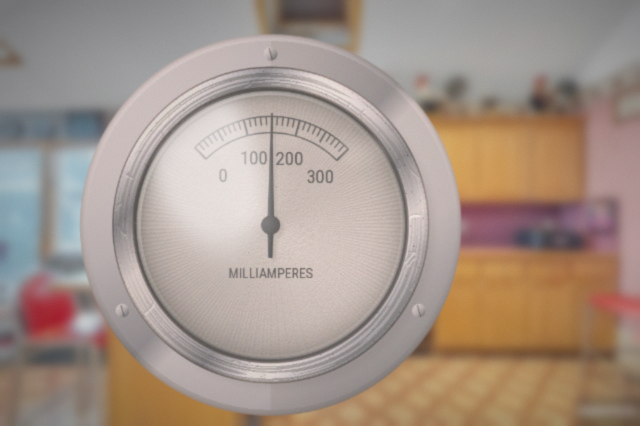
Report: 150 mA
